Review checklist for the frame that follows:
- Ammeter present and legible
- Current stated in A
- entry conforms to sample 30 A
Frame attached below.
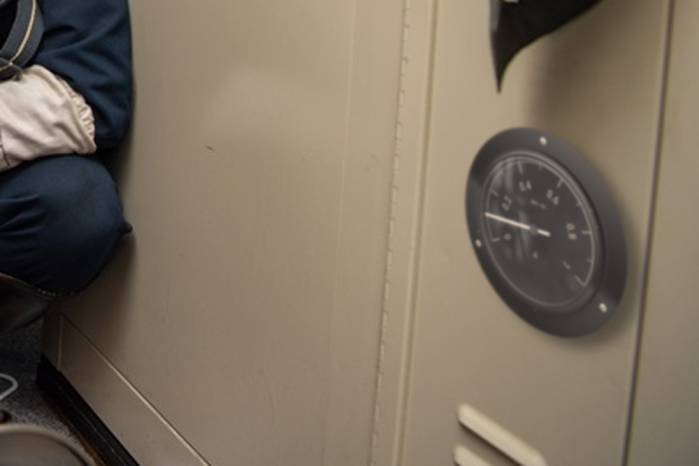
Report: 0.1 A
